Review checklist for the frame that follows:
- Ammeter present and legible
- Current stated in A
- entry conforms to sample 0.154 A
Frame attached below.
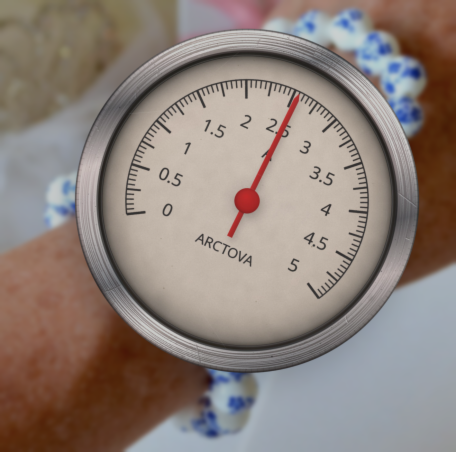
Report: 2.55 A
